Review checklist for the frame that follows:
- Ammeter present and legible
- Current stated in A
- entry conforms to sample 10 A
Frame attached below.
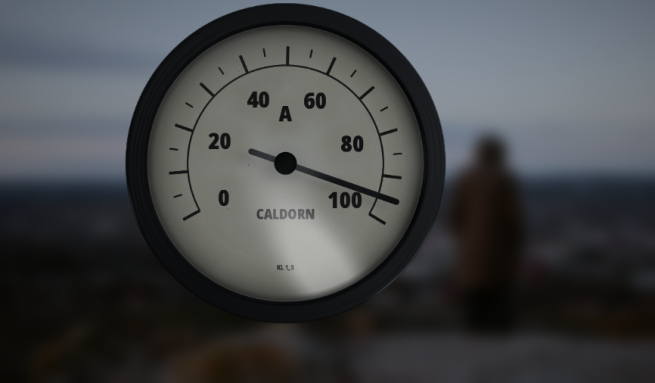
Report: 95 A
